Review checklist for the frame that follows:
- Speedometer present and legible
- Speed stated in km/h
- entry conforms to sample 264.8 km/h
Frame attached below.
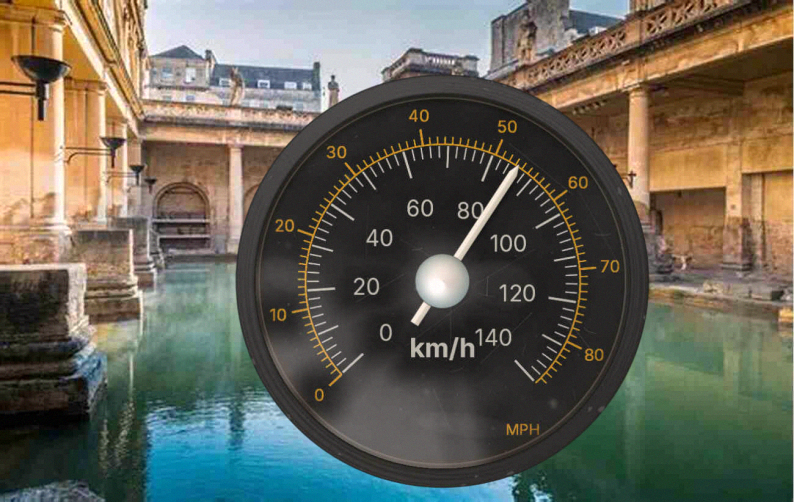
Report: 86 km/h
